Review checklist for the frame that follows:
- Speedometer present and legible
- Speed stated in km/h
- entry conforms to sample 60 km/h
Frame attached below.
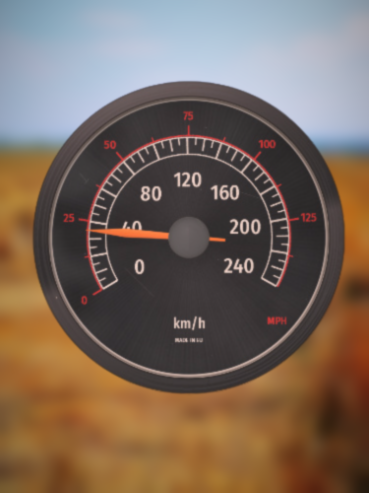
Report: 35 km/h
